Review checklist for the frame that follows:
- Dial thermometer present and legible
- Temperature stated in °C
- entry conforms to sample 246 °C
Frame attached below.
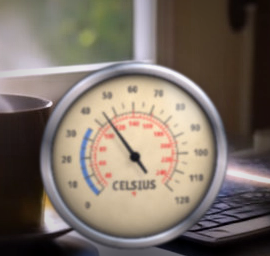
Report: 45 °C
